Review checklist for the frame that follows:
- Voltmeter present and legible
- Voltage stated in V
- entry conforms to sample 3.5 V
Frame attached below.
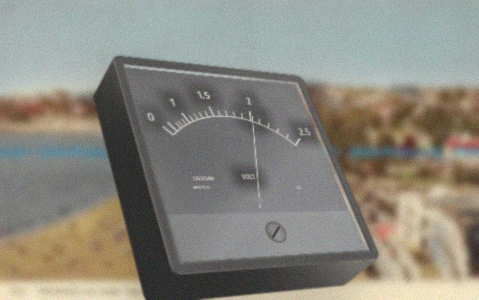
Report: 2 V
